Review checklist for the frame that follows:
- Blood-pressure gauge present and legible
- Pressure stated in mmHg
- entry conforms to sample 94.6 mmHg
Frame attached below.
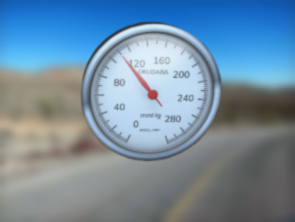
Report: 110 mmHg
